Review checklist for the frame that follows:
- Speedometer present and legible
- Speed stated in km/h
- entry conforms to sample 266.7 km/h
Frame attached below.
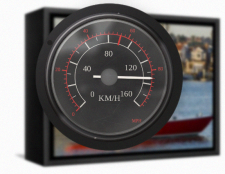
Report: 135 km/h
